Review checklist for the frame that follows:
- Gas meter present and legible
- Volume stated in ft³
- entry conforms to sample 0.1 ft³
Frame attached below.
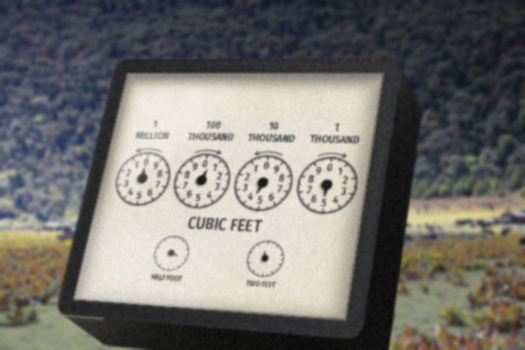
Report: 4500 ft³
